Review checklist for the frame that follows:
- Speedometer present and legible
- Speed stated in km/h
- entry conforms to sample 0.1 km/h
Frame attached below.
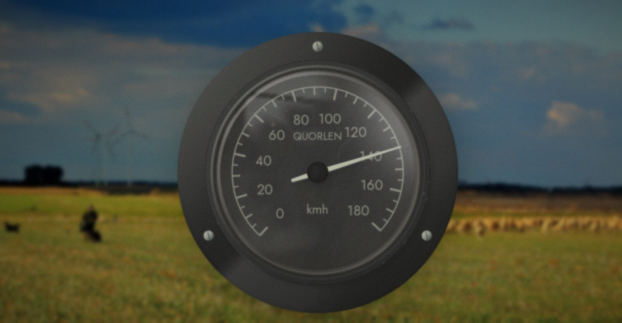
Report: 140 km/h
